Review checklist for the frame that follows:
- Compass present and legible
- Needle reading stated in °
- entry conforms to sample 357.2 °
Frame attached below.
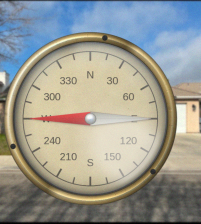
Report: 270 °
